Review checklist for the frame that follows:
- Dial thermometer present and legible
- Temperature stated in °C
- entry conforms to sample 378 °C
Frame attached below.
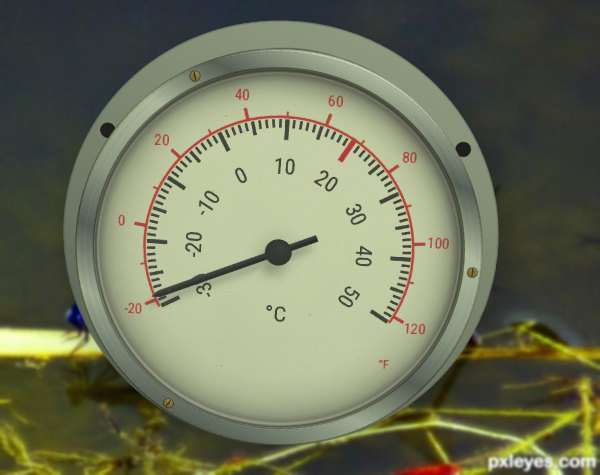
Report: -28 °C
